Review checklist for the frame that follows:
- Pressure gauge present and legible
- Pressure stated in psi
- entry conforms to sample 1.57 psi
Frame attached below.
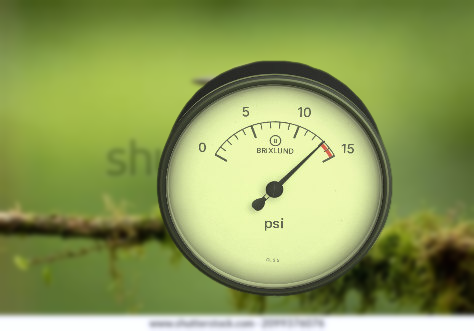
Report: 13 psi
